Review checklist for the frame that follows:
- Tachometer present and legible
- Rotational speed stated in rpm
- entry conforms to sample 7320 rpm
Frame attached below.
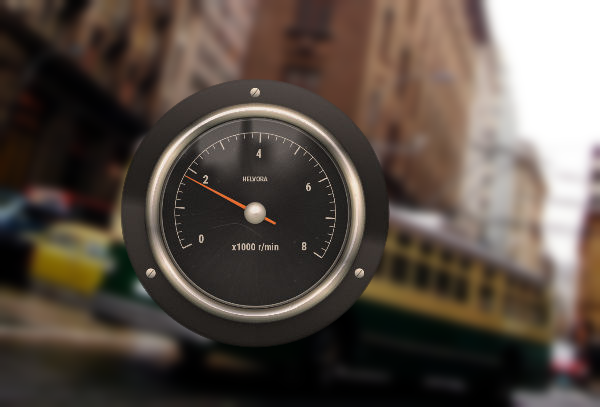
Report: 1800 rpm
